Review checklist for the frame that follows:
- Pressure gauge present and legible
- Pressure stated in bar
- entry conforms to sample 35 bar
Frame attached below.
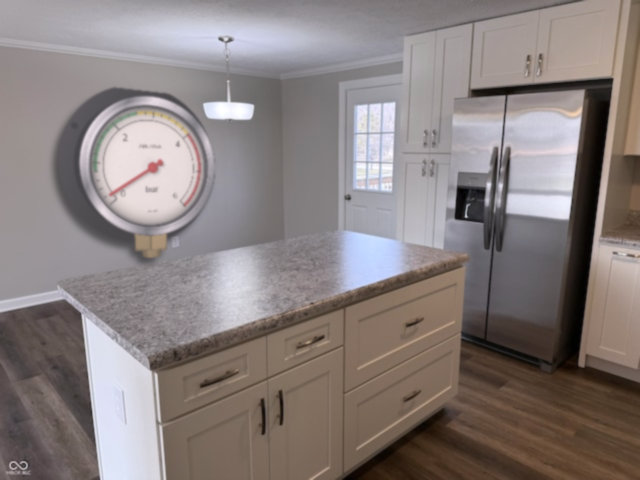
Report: 0.2 bar
